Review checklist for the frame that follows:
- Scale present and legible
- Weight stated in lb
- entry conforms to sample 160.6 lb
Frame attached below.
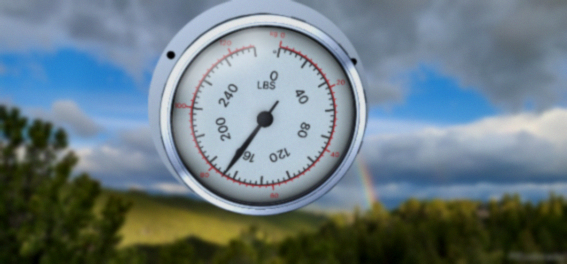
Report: 168 lb
